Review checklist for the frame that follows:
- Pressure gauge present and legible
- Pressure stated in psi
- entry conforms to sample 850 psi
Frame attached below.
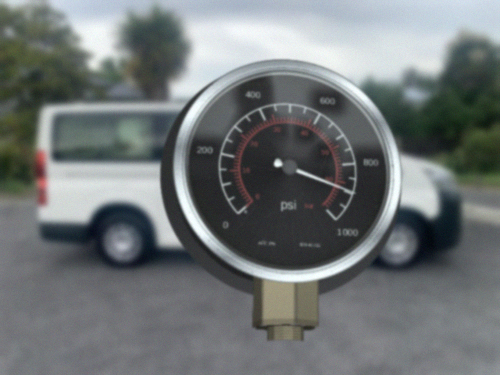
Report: 900 psi
